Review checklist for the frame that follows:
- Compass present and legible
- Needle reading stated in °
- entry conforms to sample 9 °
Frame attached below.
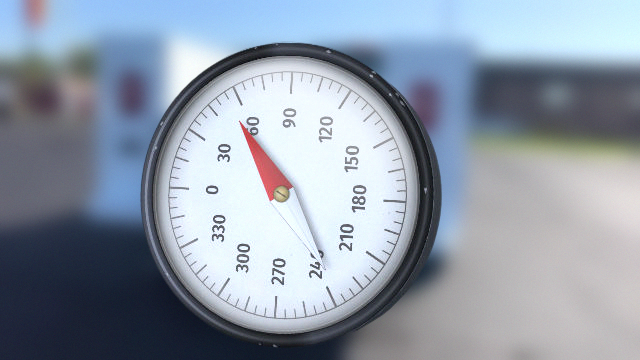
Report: 55 °
